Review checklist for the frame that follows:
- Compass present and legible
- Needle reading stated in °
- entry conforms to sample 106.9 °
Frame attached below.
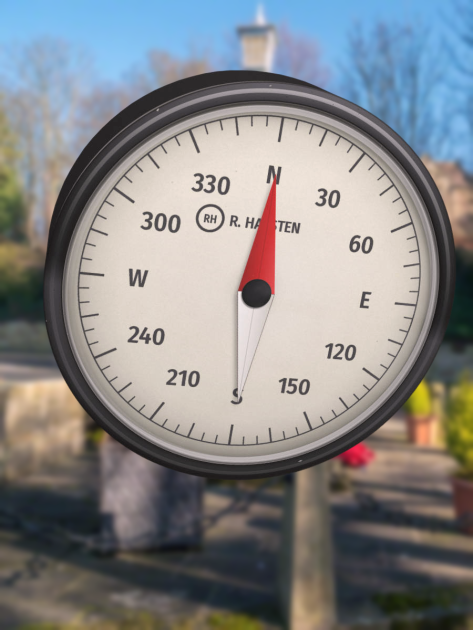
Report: 0 °
